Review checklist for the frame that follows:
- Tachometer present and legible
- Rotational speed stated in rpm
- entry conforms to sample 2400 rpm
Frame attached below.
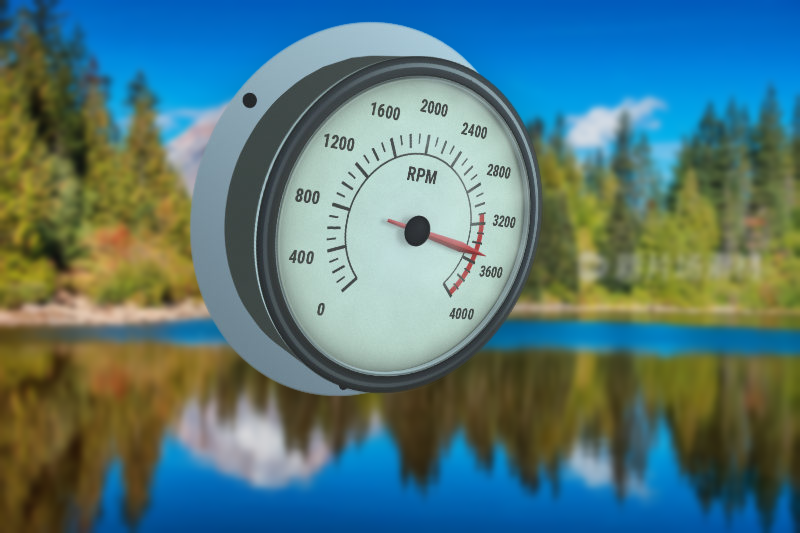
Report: 3500 rpm
